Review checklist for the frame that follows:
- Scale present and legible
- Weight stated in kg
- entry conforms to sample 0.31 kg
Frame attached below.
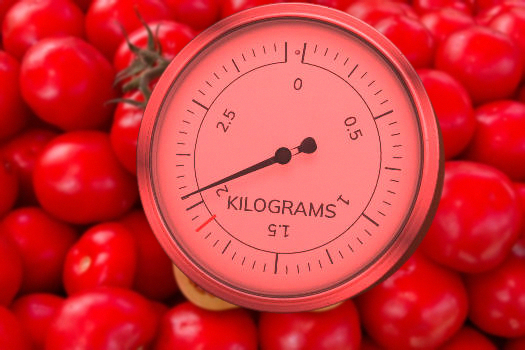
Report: 2.05 kg
